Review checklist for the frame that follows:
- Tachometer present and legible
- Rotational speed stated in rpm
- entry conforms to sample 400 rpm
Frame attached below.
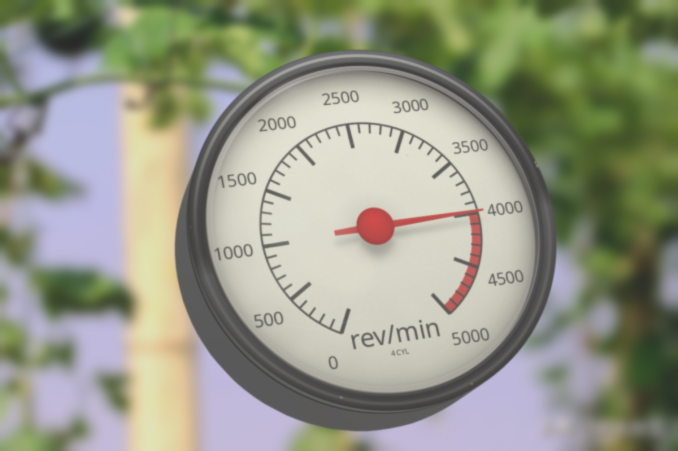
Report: 4000 rpm
